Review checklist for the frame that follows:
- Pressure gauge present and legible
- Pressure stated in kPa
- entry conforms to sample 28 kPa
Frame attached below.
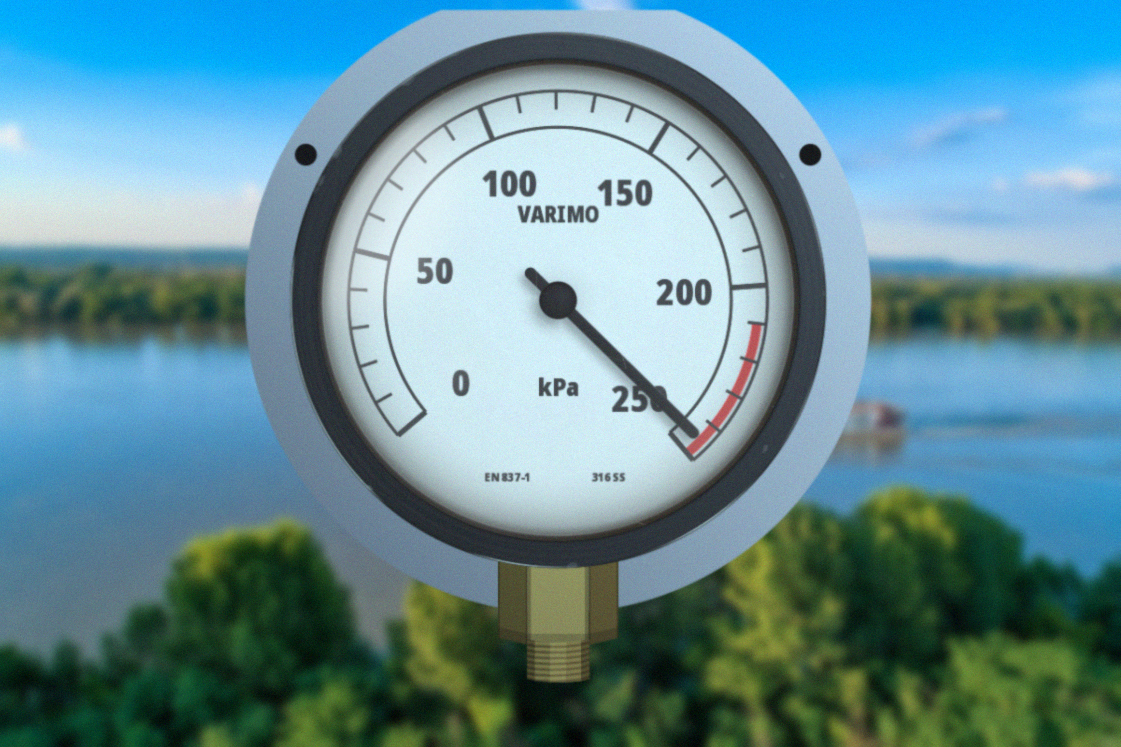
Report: 245 kPa
